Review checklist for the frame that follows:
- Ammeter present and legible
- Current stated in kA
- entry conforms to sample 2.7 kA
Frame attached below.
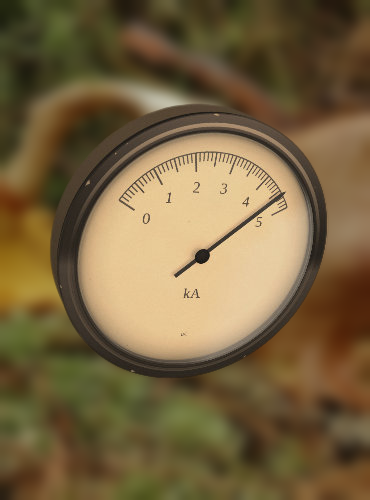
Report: 4.5 kA
